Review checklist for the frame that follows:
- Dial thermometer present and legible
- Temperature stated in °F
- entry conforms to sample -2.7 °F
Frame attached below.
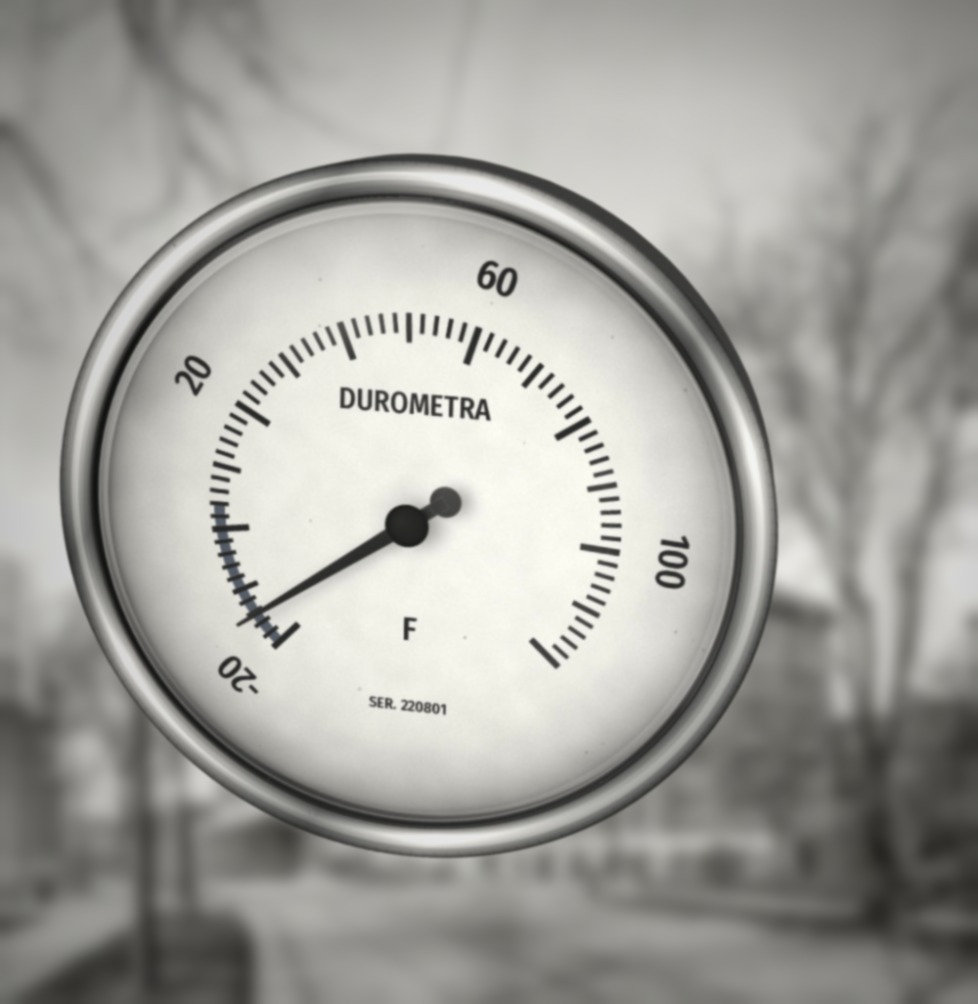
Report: -14 °F
